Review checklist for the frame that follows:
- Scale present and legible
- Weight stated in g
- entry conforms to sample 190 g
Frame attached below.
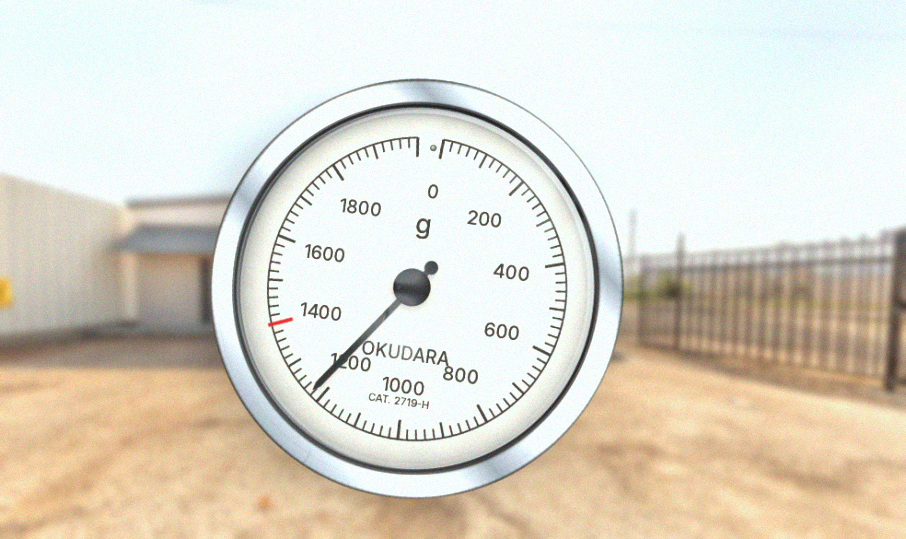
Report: 1220 g
